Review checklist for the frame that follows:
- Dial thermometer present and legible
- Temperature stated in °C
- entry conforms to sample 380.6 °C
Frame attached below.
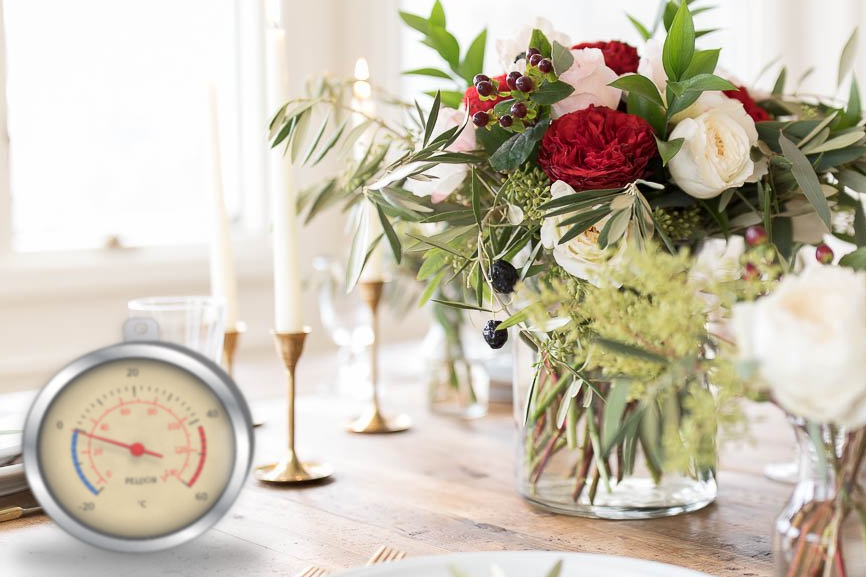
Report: 0 °C
